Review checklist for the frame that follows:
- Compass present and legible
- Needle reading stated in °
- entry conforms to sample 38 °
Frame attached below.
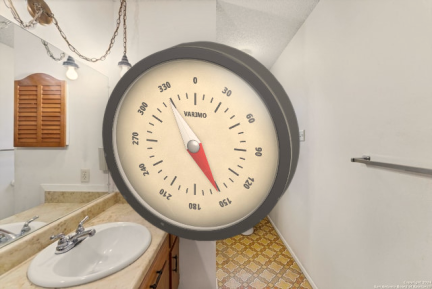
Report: 150 °
